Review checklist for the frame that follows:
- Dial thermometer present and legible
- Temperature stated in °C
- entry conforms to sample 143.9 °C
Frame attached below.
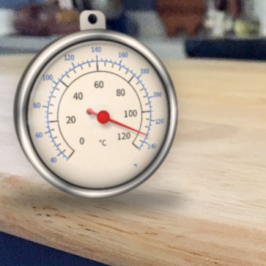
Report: 112 °C
